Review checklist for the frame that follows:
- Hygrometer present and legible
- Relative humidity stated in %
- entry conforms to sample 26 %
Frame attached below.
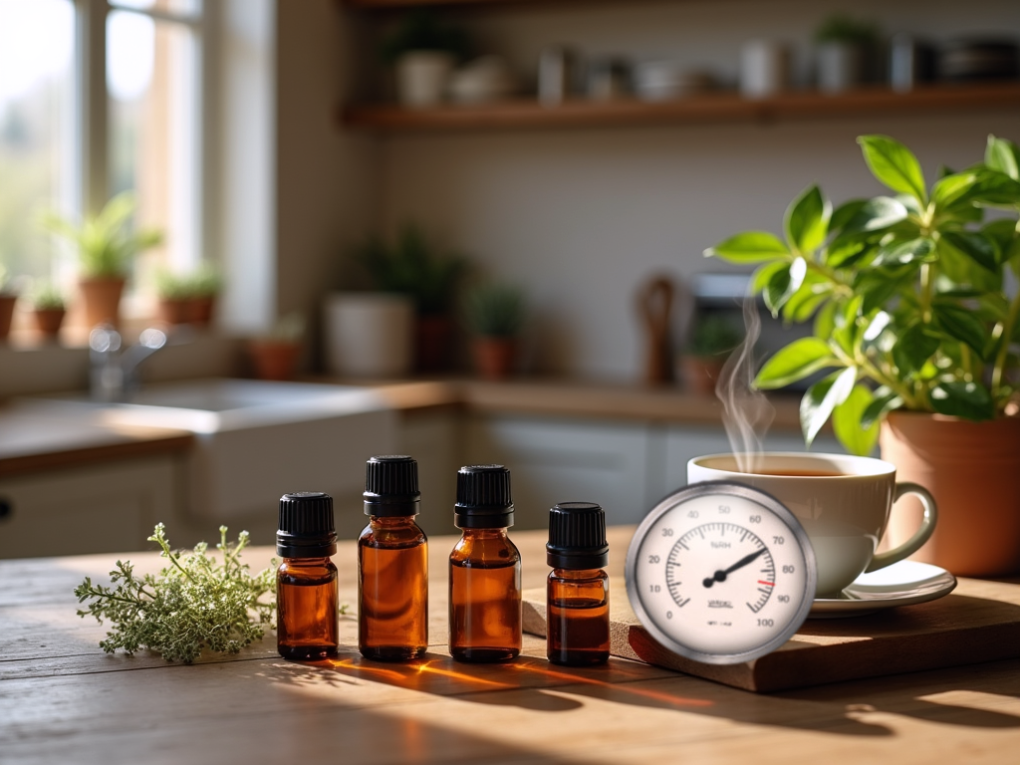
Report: 70 %
